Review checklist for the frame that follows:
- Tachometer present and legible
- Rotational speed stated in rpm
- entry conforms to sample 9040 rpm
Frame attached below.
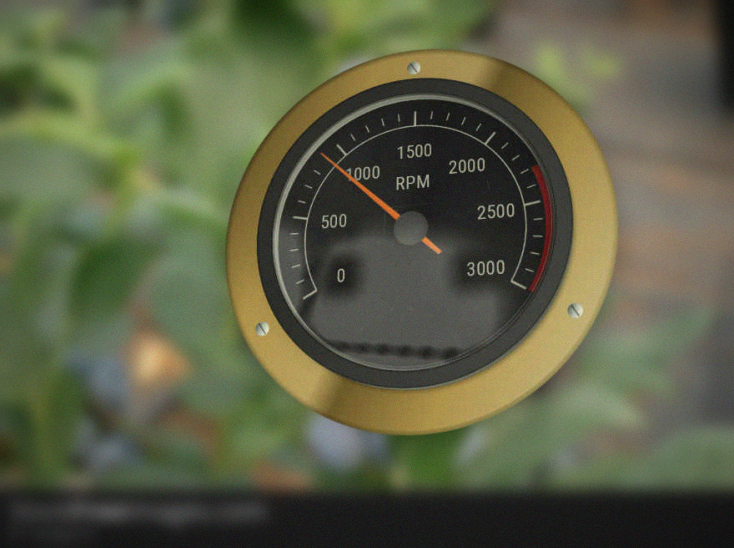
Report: 900 rpm
